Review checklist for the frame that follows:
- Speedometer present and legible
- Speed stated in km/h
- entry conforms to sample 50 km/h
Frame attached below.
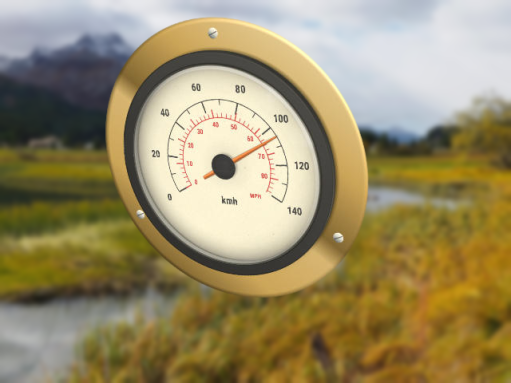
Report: 105 km/h
